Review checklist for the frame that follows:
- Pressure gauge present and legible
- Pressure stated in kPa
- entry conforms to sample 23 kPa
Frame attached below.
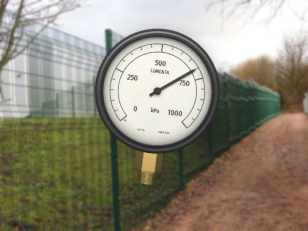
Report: 700 kPa
